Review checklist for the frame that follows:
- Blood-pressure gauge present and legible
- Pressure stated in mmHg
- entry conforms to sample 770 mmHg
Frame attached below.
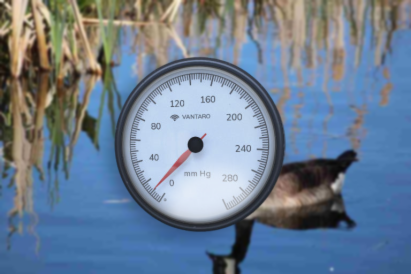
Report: 10 mmHg
